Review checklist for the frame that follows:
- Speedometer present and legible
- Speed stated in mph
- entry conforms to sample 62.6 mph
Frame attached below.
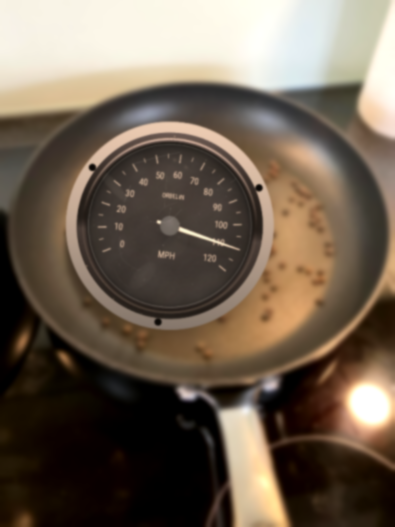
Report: 110 mph
